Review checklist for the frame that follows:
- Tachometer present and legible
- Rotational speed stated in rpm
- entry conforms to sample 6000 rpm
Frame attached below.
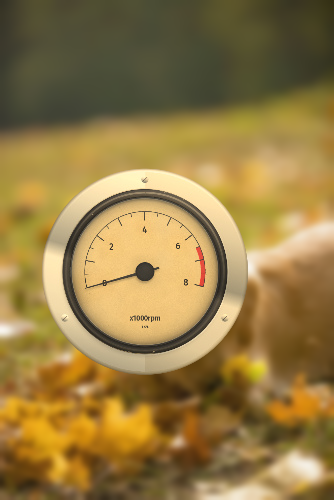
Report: 0 rpm
